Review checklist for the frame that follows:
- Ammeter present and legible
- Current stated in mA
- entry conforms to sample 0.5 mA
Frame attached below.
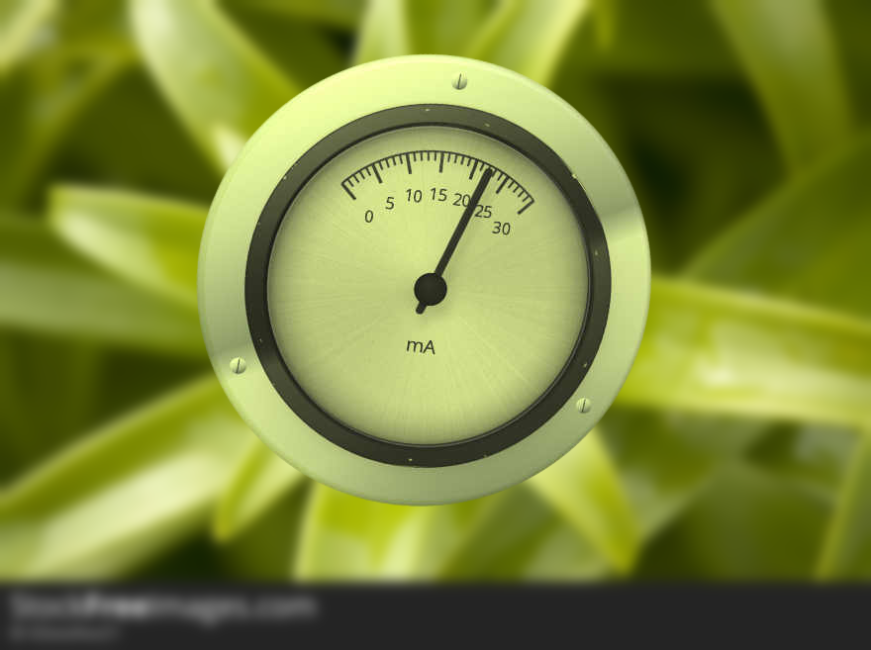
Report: 22 mA
